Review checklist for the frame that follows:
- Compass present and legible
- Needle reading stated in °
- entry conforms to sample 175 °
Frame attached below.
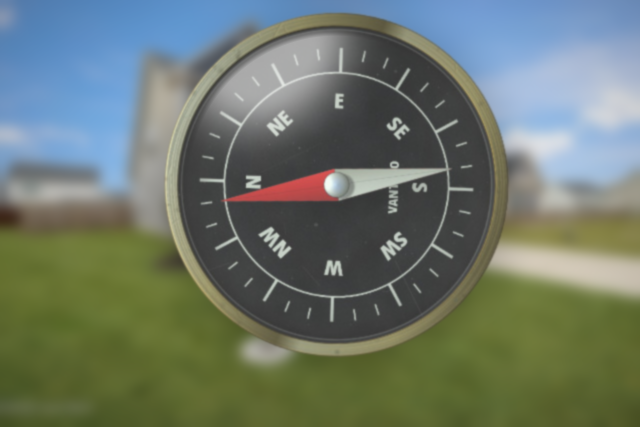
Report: 350 °
